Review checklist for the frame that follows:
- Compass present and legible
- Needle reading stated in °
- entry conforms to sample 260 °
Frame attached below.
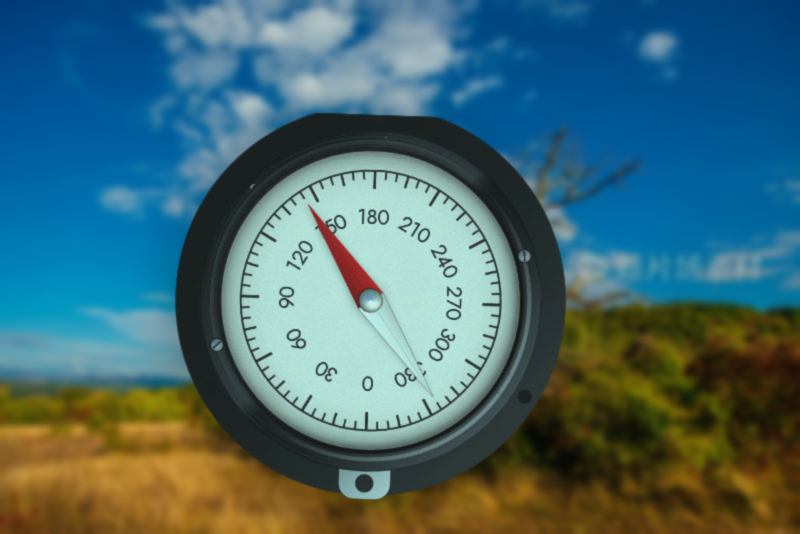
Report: 145 °
